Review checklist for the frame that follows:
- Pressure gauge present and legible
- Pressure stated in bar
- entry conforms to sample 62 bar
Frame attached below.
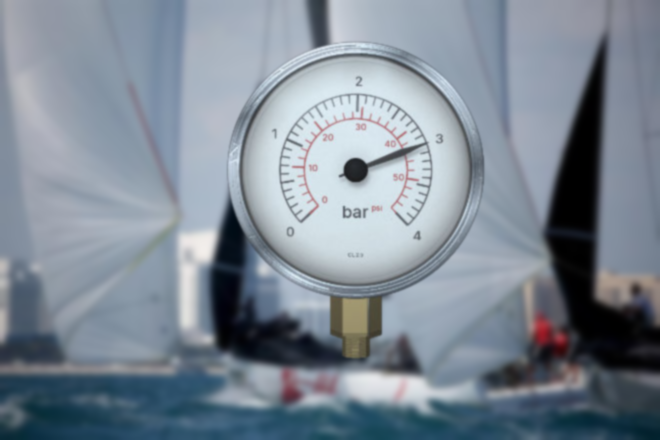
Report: 3 bar
